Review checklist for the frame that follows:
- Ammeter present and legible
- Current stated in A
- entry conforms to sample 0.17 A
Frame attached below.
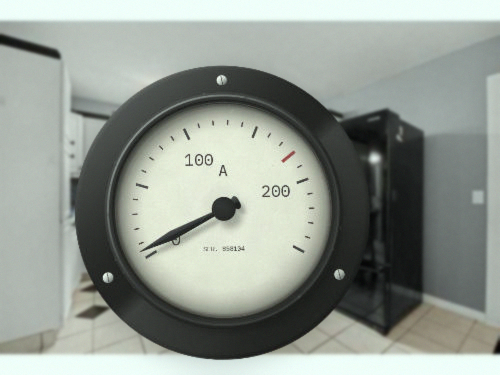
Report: 5 A
